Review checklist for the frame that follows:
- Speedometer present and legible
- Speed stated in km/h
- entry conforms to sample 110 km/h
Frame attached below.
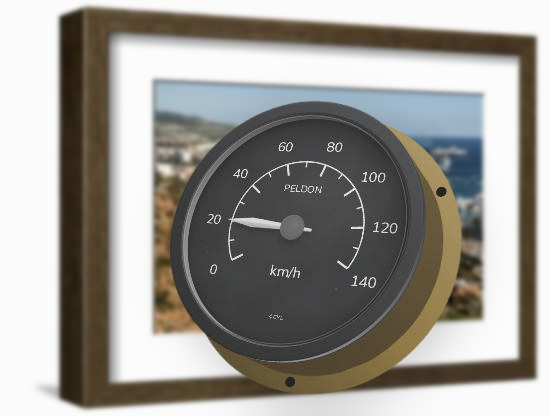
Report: 20 km/h
